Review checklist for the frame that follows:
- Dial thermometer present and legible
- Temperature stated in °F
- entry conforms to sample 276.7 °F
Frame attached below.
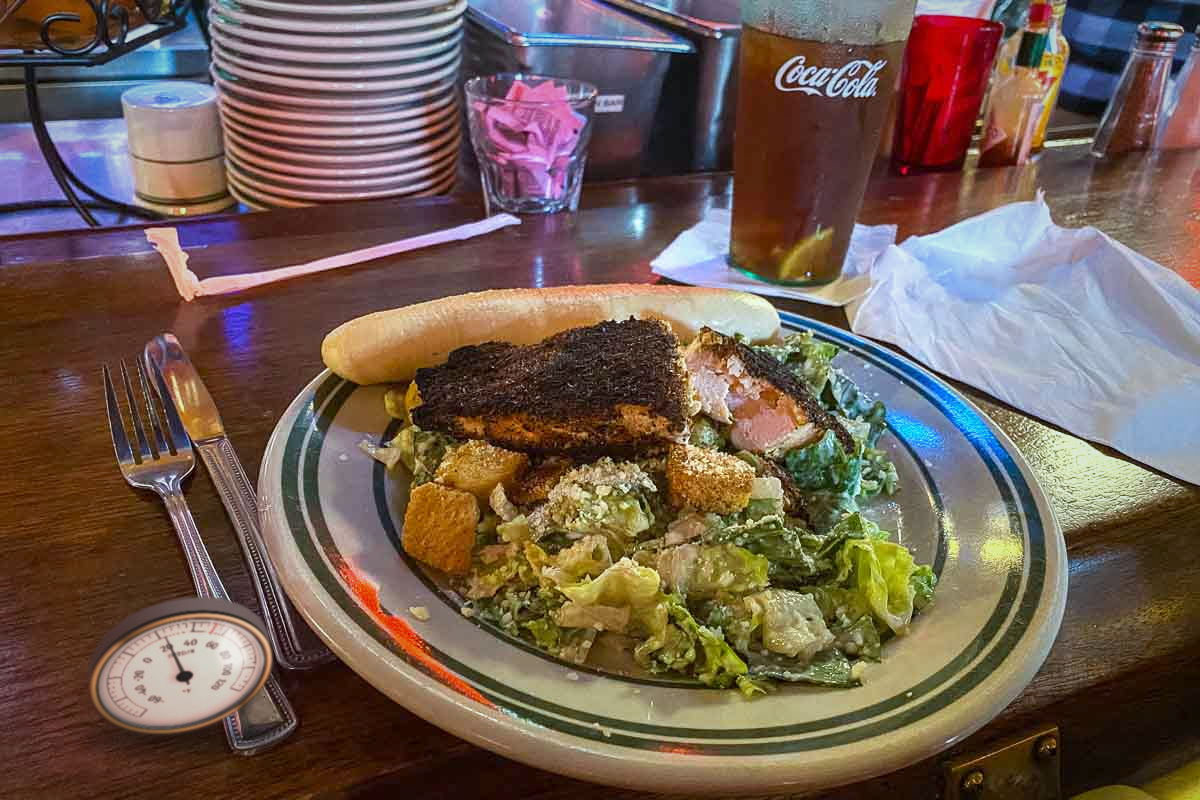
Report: 24 °F
